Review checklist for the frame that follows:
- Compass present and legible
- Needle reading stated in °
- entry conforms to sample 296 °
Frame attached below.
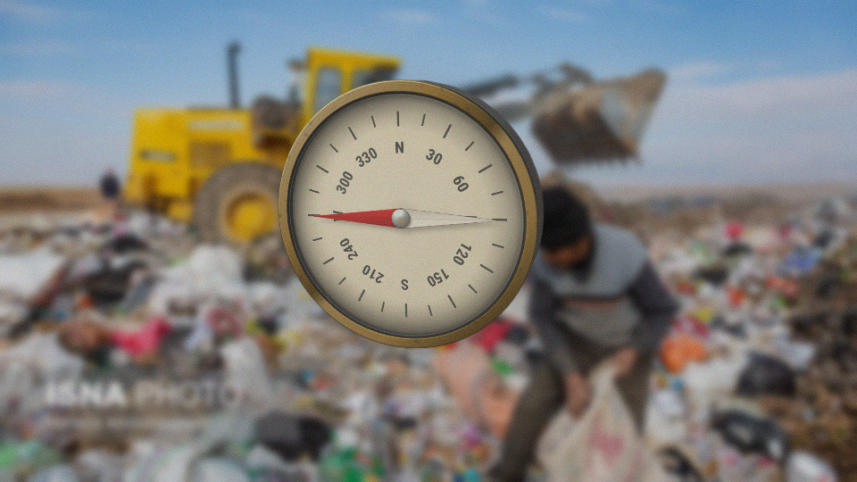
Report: 270 °
